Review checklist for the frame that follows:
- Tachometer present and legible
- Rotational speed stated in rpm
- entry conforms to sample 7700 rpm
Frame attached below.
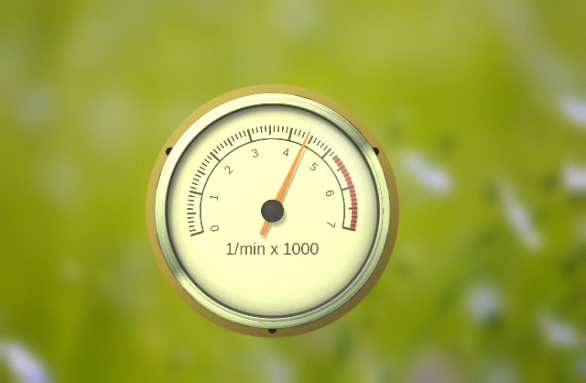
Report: 4400 rpm
